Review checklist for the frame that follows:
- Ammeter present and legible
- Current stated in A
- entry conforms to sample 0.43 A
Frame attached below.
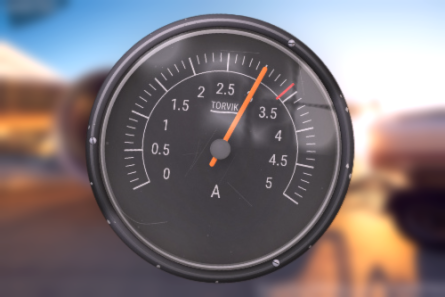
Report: 3 A
